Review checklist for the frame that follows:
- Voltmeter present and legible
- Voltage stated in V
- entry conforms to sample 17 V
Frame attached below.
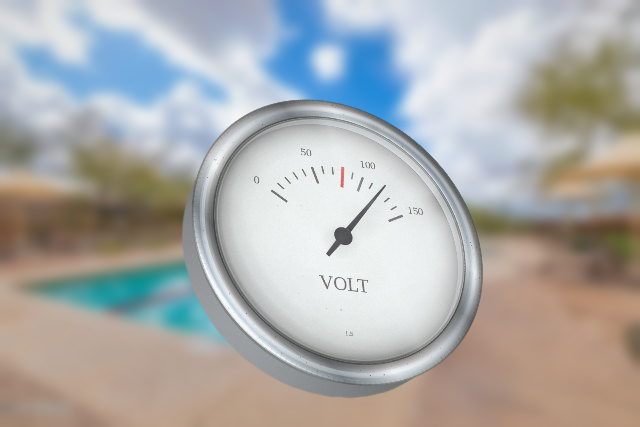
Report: 120 V
